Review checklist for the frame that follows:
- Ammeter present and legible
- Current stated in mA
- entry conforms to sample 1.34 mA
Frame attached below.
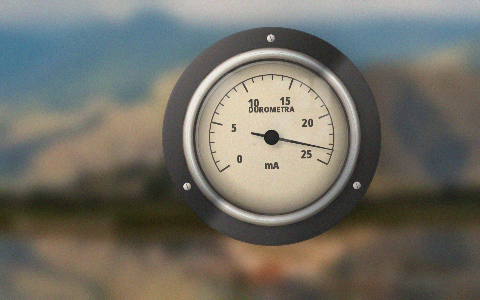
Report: 23.5 mA
